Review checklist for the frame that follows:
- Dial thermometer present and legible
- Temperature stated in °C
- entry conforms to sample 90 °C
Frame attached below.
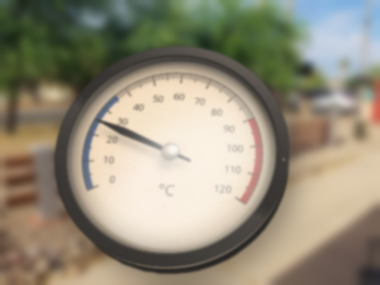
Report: 25 °C
